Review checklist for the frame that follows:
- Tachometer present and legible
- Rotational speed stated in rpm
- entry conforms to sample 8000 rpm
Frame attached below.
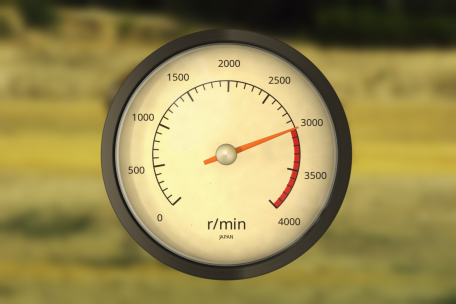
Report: 3000 rpm
